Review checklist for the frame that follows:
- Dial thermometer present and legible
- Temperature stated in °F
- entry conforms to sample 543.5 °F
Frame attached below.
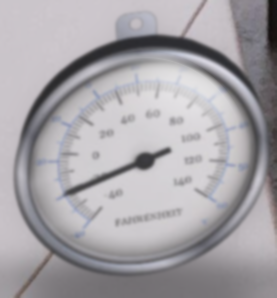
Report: -20 °F
